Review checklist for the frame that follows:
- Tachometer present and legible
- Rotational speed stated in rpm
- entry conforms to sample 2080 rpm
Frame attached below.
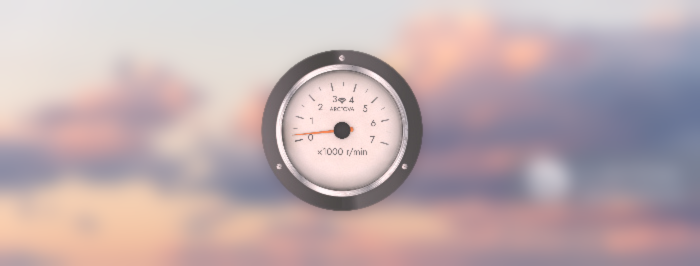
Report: 250 rpm
